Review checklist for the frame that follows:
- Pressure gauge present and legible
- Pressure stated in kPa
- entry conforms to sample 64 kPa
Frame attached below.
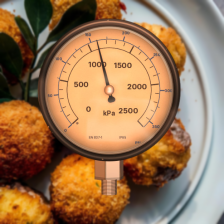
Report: 1100 kPa
